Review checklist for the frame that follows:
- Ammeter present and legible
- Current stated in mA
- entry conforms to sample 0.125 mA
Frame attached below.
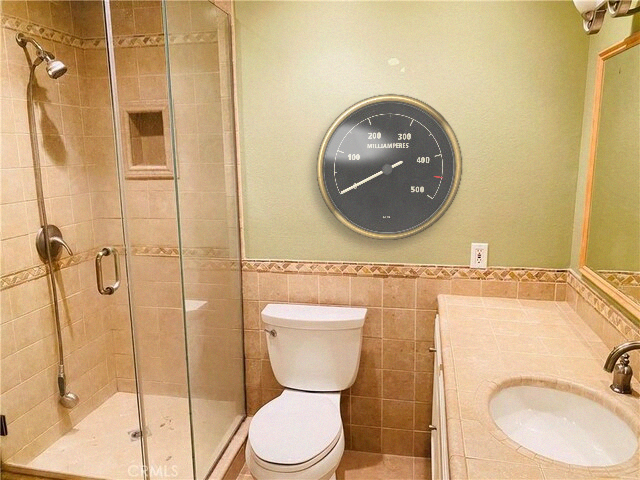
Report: 0 mA
